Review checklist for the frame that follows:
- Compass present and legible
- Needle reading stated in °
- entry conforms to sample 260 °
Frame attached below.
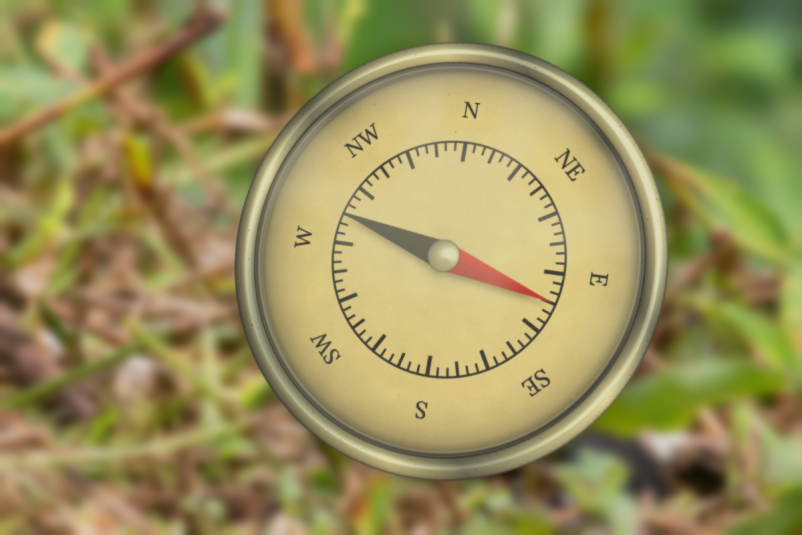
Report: 105 °
